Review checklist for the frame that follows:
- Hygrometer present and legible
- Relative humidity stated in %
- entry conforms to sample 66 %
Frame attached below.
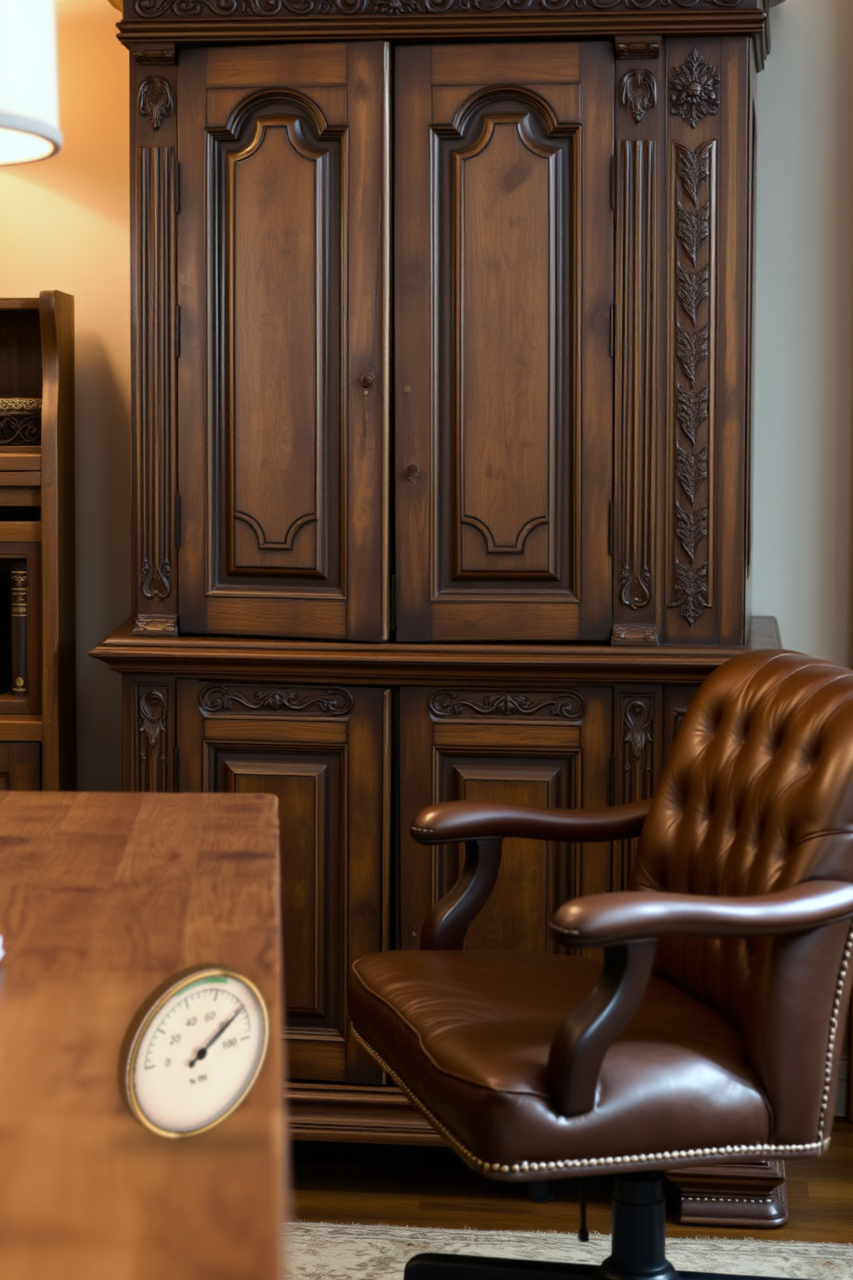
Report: 80 %
